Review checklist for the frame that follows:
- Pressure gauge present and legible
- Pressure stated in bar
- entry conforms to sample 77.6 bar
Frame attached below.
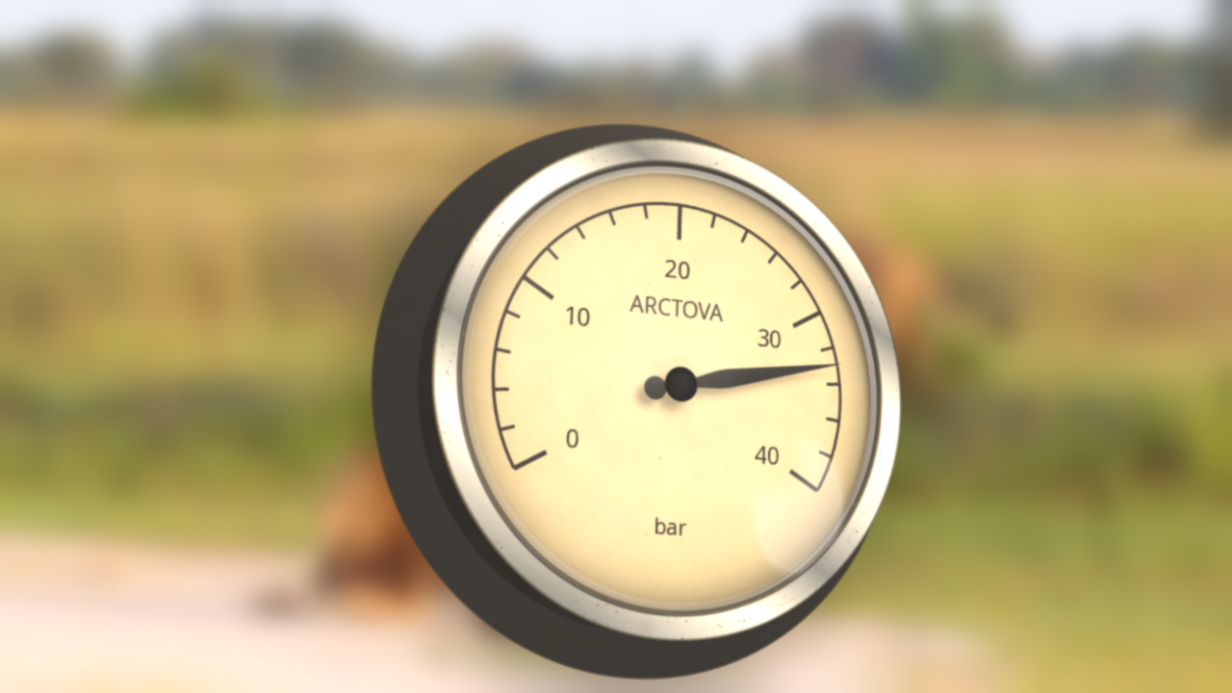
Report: 33 bar
